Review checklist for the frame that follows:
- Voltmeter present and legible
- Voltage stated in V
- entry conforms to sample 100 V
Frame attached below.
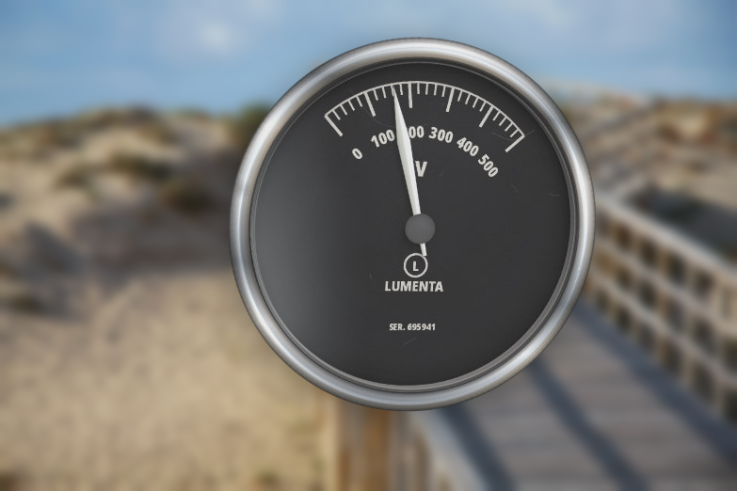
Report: 160 V
